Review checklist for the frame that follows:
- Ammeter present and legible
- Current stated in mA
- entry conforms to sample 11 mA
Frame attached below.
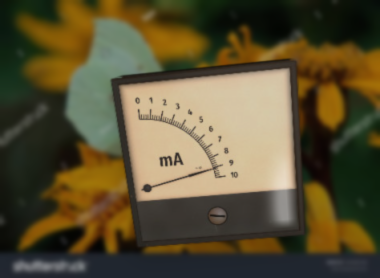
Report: 9 mA
